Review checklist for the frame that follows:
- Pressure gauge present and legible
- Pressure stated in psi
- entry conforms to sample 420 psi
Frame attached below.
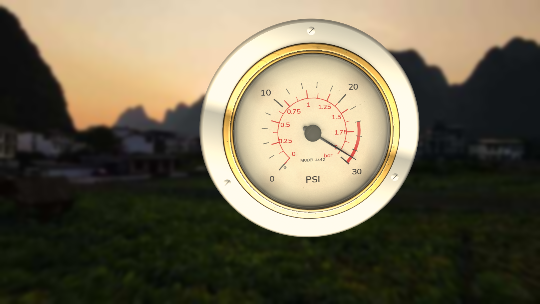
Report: 29 psi
